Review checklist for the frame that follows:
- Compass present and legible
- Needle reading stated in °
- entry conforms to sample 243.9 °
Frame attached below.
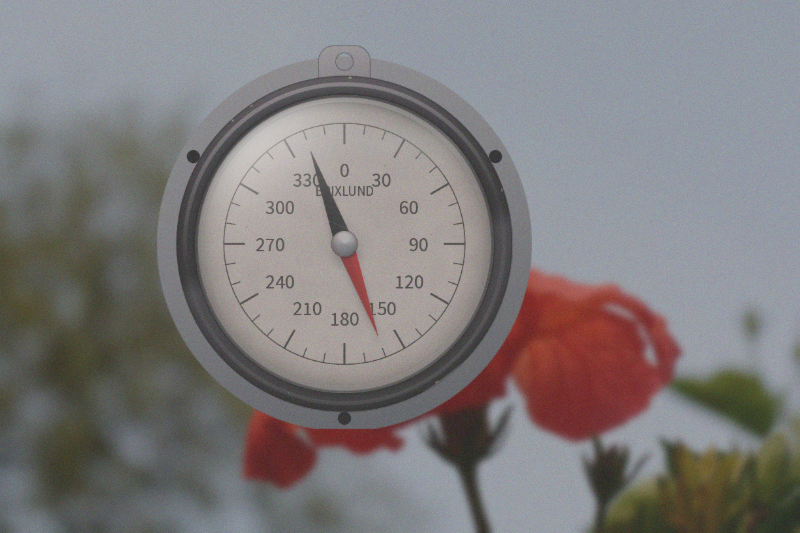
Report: 160 °
